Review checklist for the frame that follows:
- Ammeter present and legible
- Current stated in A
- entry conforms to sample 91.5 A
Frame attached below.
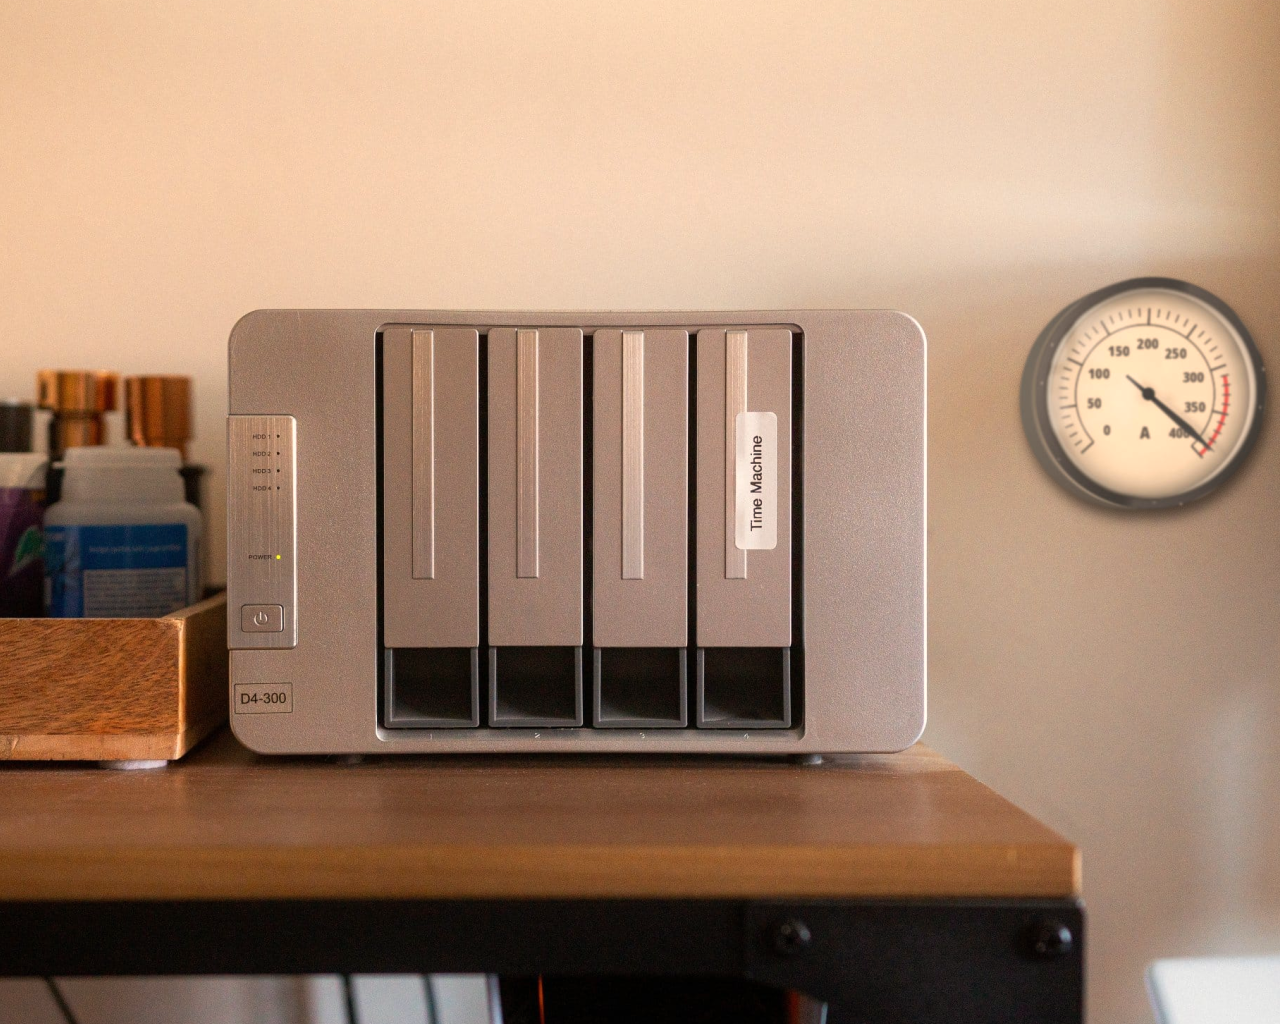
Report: 390 A
